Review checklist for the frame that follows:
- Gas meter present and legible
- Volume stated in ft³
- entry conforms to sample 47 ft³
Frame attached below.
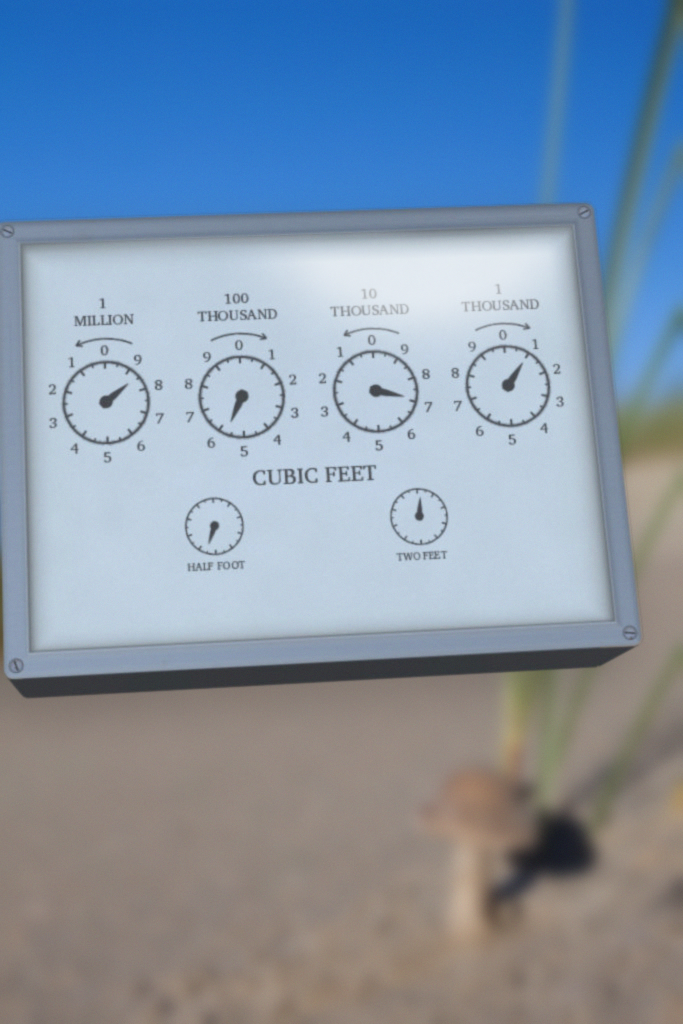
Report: 857100 ft³
